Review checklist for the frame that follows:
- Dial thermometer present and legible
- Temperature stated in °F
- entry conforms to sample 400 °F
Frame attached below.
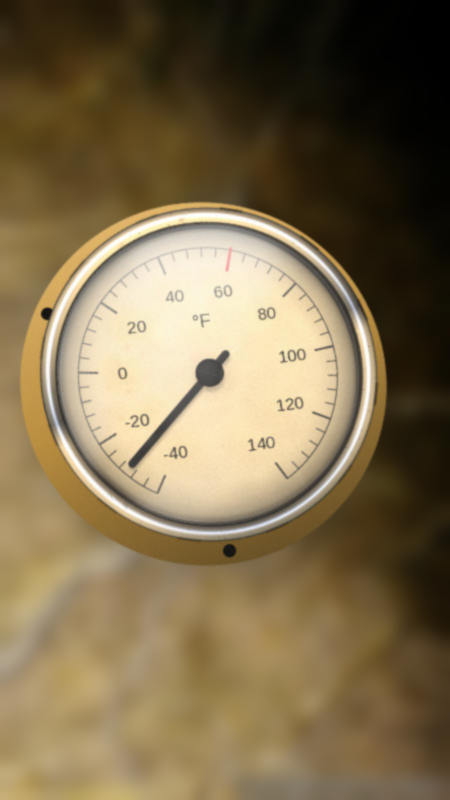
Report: -30 °F
